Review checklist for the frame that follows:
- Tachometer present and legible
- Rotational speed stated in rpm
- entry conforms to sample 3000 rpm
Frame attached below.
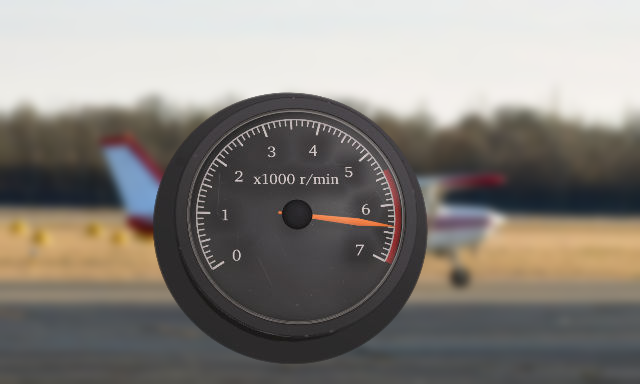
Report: 6400 rpm
